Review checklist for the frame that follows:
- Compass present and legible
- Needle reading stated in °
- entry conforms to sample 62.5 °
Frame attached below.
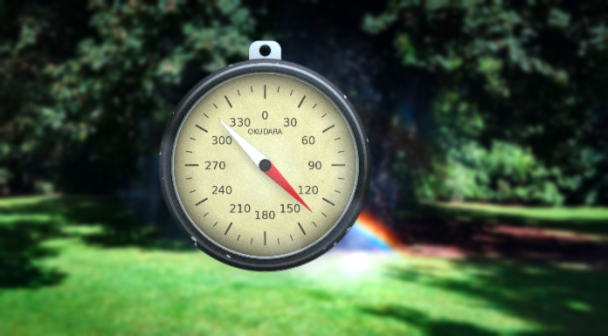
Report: 135 °
